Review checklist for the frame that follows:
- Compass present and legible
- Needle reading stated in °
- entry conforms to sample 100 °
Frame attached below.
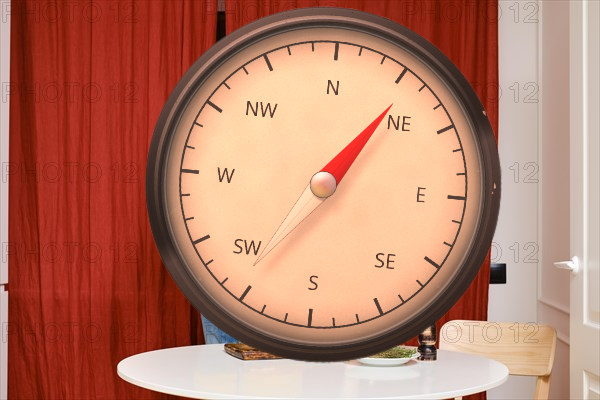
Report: 35 °
